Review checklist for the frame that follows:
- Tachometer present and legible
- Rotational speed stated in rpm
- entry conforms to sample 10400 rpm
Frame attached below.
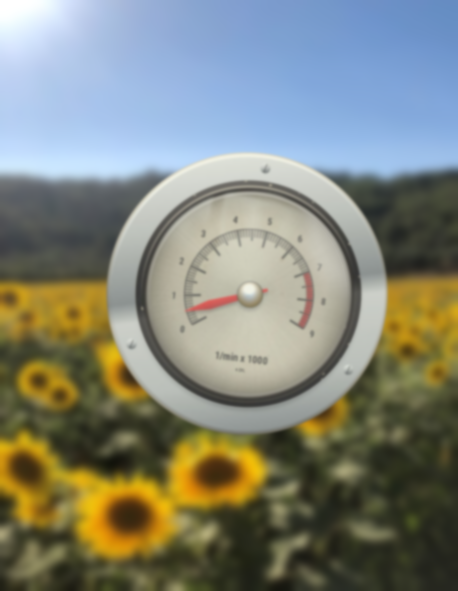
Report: 500 rpm
